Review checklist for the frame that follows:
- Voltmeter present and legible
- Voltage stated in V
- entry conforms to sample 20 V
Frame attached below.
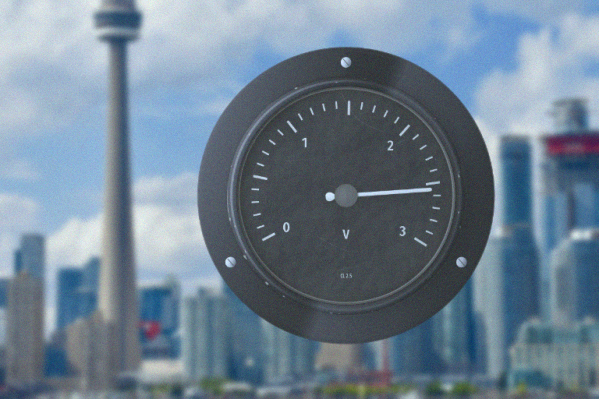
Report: 2.55 V
